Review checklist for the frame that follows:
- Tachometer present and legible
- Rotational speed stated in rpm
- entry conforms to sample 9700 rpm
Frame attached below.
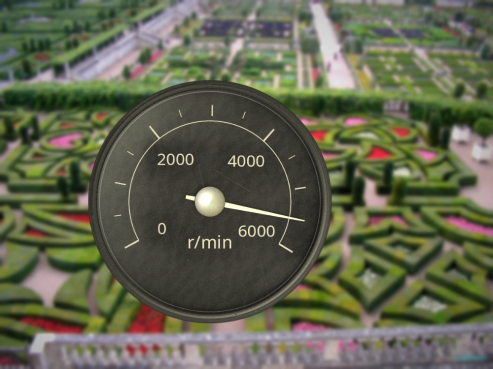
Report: 5500 rpm
